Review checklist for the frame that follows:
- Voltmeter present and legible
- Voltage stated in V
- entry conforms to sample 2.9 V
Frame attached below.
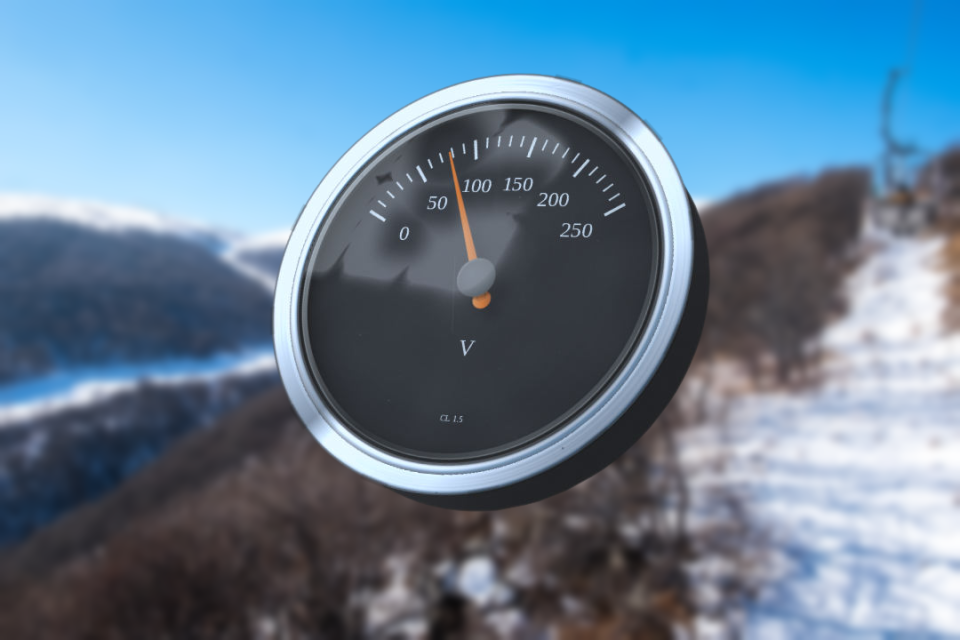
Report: 80 V
